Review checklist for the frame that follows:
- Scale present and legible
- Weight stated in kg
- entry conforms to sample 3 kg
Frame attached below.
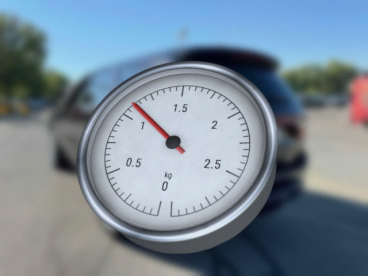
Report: 1.1 kg
